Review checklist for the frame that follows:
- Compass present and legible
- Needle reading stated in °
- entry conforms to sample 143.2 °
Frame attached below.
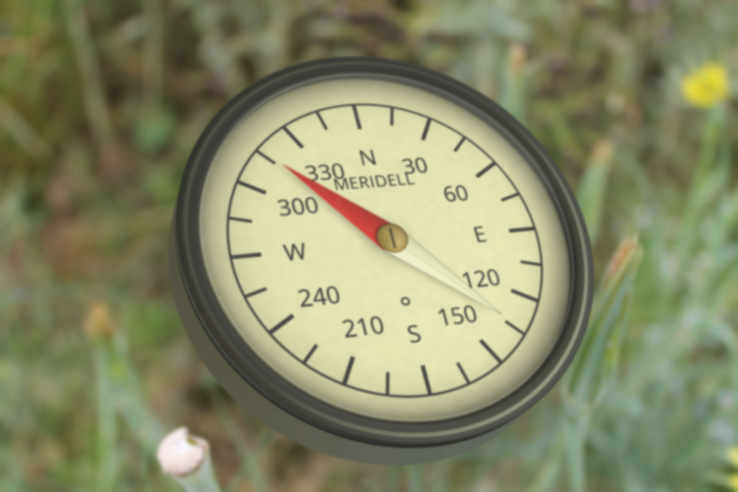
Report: 315 °
